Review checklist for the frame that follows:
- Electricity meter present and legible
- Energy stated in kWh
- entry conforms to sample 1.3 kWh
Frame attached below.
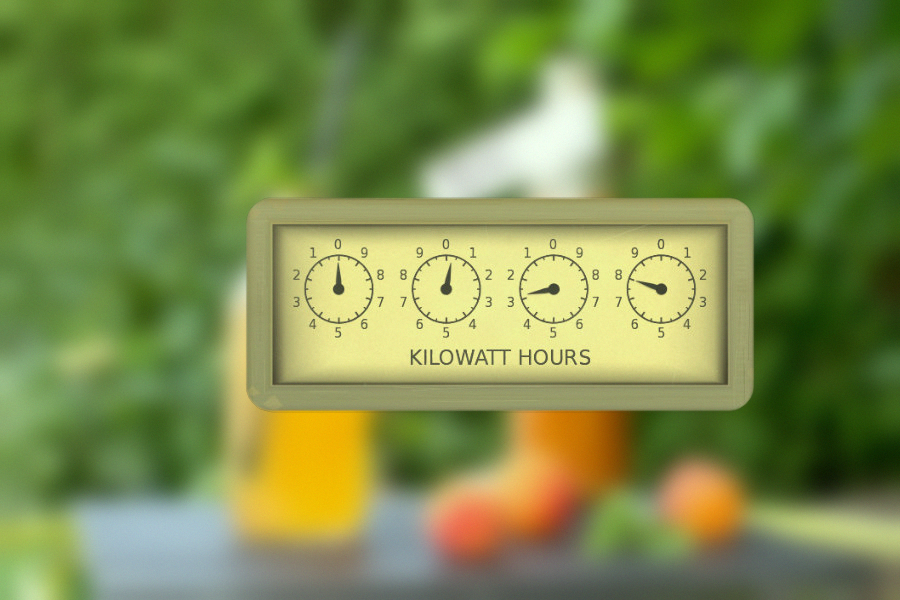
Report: 28 kWh
